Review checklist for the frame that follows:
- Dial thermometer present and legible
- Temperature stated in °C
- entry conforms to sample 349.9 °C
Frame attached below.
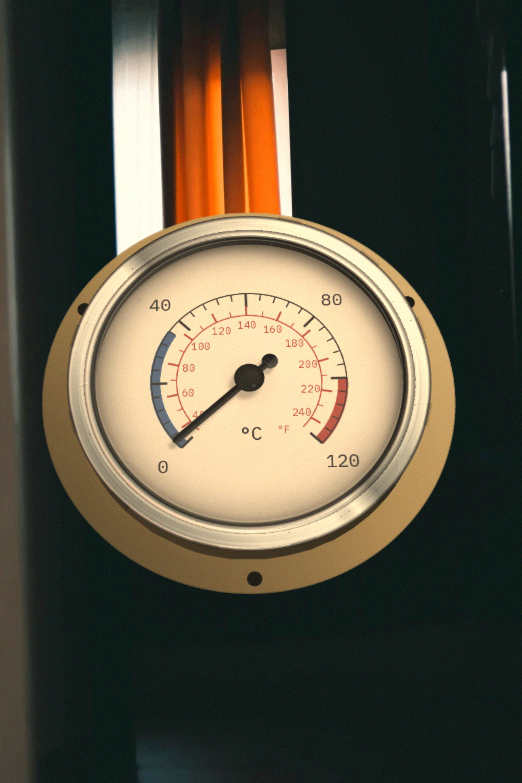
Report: 2 °C
